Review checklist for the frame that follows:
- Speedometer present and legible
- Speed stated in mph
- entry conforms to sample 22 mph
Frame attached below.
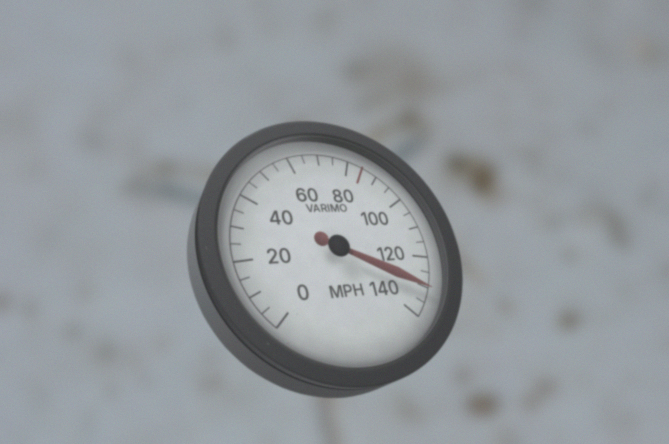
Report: 130 mph
